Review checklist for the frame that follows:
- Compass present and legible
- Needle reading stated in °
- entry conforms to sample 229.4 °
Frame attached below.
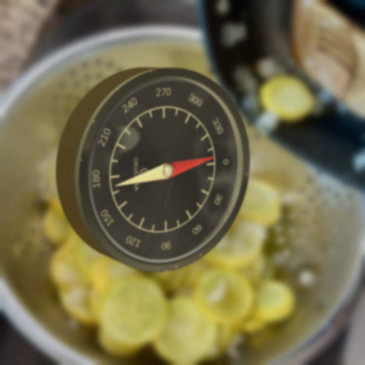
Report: 352.5 °
